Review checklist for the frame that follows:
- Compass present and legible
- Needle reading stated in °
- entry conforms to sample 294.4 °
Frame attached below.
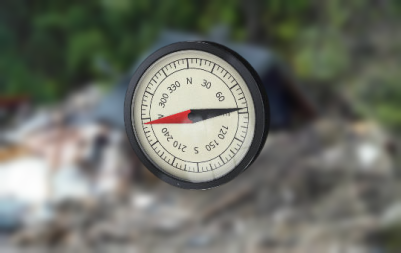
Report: 265 °
